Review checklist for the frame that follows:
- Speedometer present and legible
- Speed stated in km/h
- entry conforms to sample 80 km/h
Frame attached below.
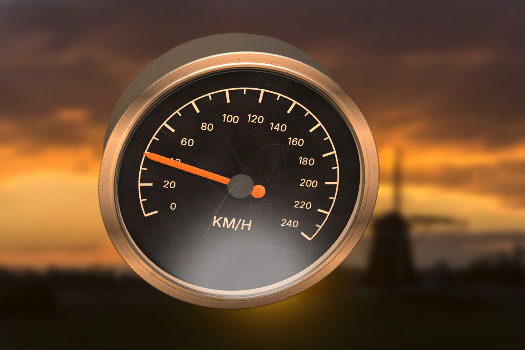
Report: 40 km/h
